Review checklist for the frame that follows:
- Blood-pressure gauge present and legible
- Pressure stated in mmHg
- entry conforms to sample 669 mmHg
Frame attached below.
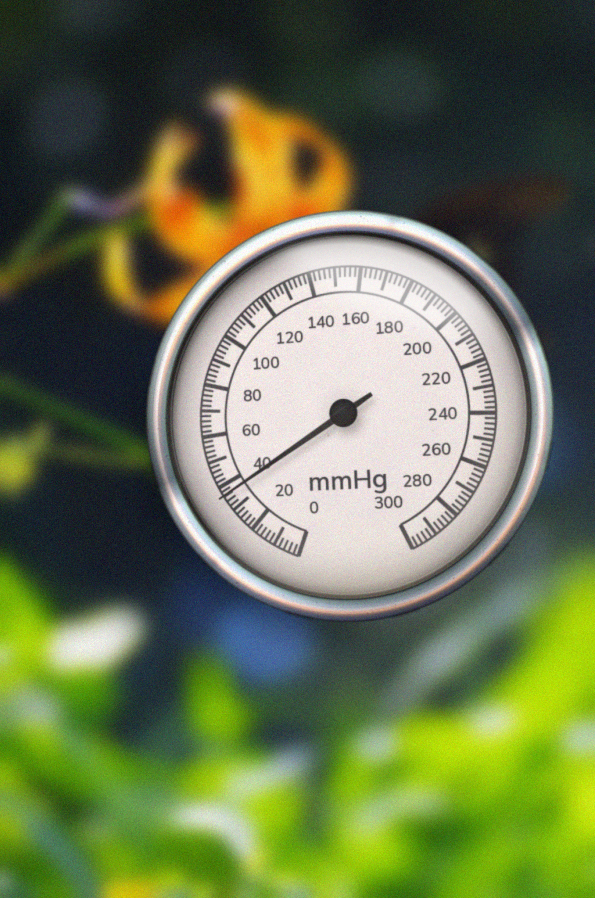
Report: 36 mmHg
